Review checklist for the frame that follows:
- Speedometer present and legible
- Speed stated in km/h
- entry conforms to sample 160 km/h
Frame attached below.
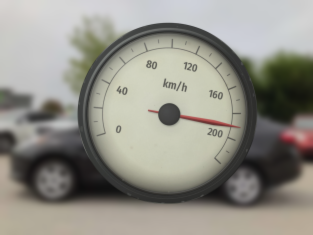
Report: 190 km/h
